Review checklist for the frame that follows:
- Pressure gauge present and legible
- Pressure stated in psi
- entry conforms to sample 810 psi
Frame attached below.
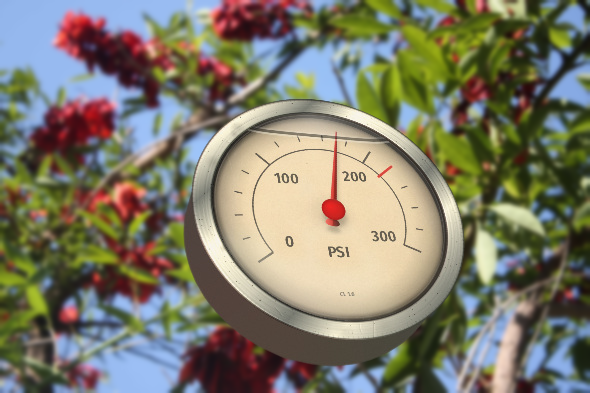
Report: 170 psi
